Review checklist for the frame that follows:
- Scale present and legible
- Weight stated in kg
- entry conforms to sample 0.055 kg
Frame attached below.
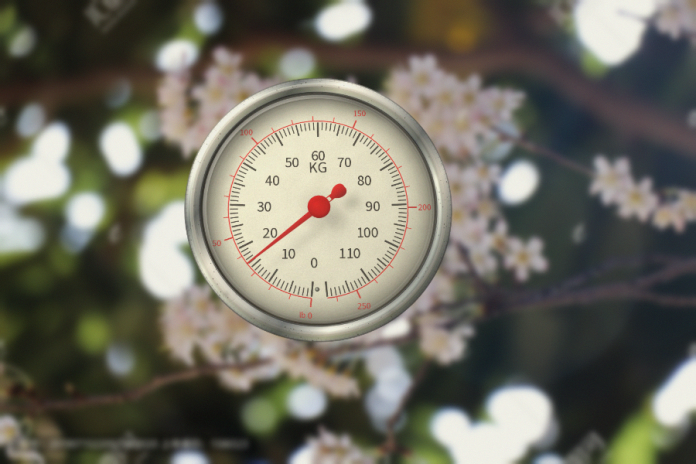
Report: 16 kg
